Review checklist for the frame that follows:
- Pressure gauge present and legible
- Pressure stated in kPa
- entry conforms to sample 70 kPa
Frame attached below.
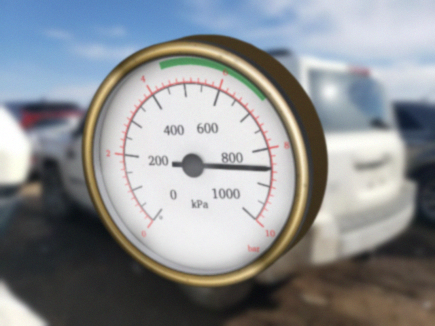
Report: 850 kPa
